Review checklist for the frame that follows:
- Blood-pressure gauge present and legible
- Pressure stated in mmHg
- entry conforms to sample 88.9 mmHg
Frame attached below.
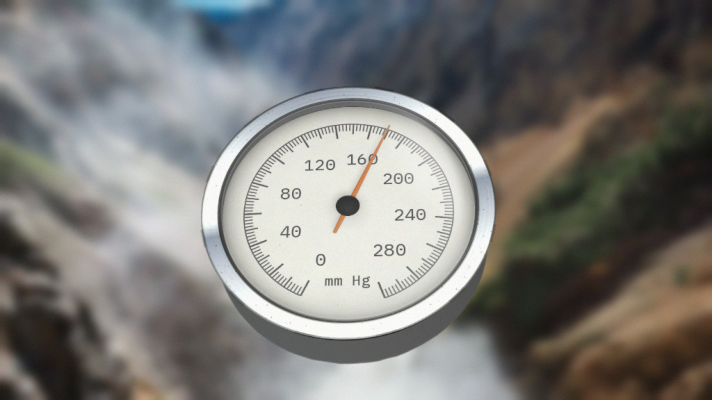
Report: 170 mmHg
